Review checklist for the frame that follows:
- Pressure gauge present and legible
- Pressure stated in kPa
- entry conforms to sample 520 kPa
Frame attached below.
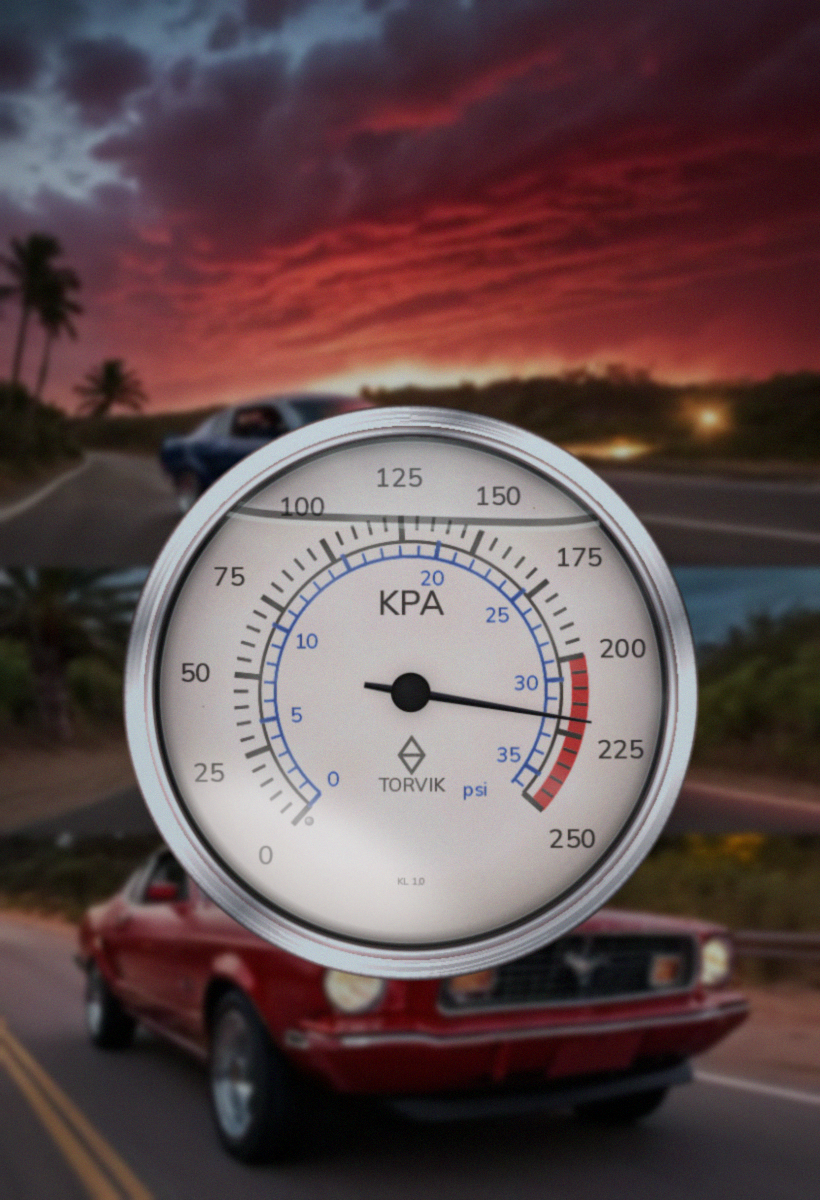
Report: 220 kPa
